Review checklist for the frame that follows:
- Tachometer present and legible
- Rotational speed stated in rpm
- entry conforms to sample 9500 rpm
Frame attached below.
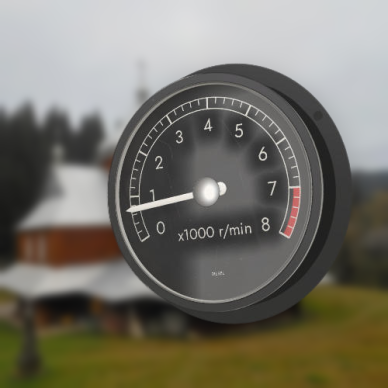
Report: 700 rpm
